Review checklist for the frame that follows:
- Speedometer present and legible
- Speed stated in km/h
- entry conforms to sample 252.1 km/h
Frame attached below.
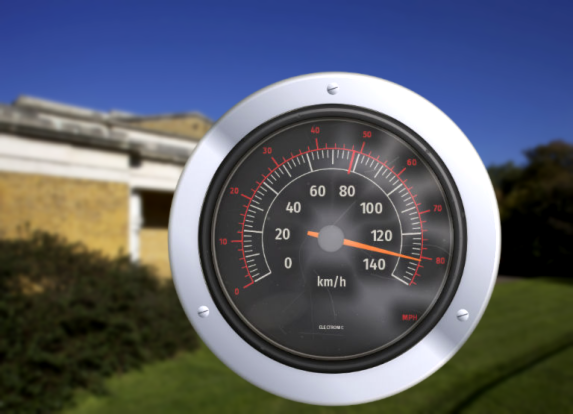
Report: 130 km/h
